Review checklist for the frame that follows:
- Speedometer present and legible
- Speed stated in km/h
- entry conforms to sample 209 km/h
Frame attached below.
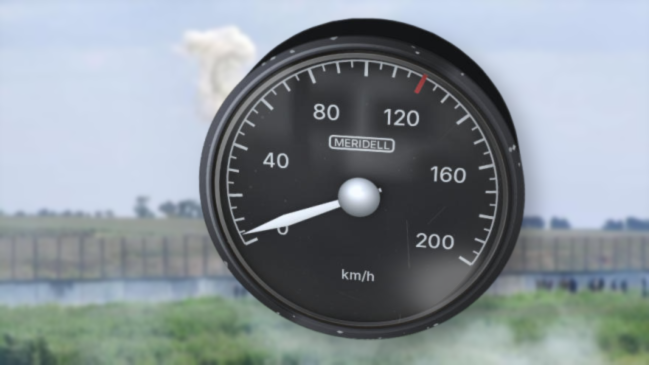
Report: 5 km/h
